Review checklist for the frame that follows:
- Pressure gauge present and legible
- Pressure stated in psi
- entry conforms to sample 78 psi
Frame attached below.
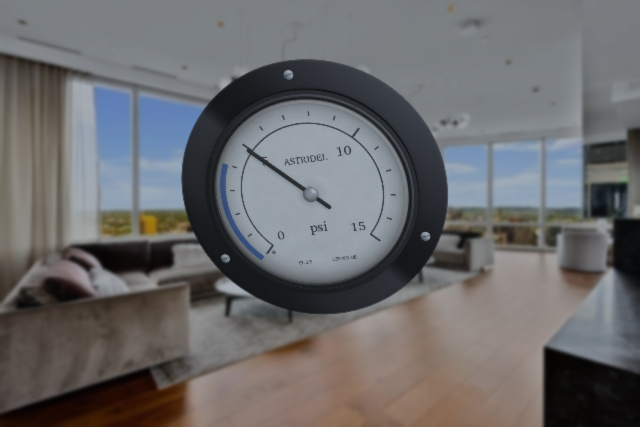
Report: 5 psi
